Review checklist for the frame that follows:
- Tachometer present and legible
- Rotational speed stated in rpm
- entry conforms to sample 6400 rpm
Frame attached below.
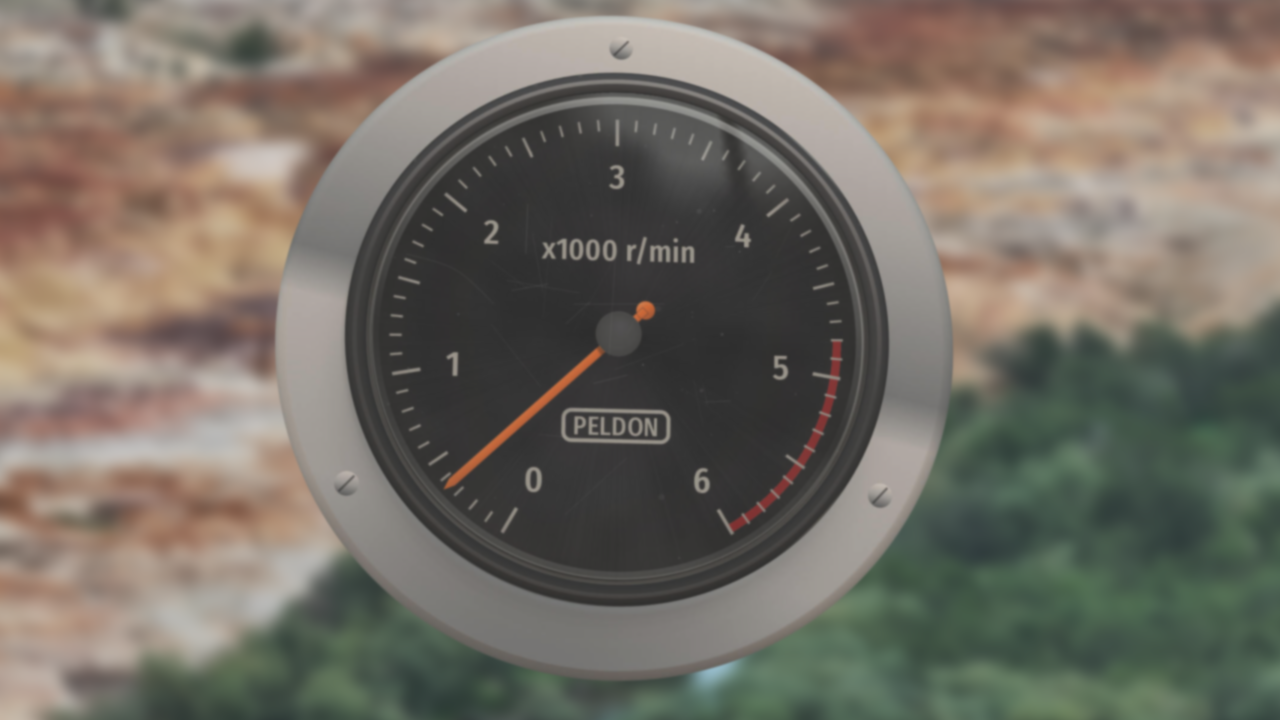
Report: 350 rpm
